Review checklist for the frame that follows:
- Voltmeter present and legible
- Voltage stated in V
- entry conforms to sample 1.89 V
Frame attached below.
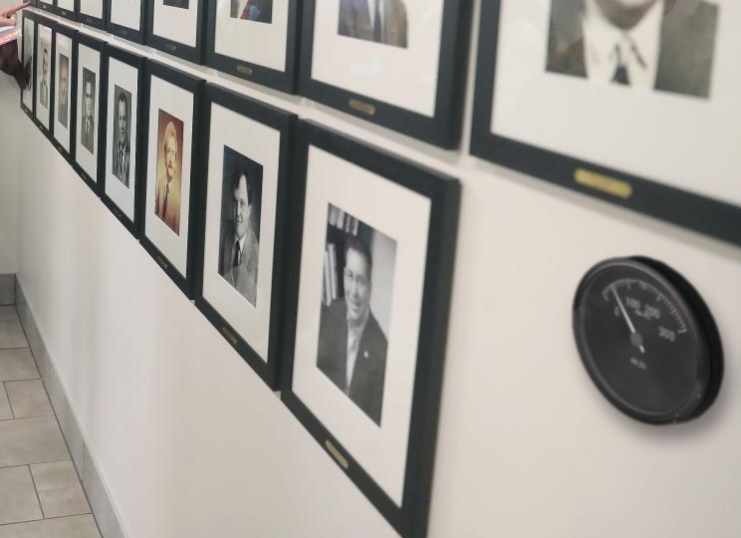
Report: 50 V
